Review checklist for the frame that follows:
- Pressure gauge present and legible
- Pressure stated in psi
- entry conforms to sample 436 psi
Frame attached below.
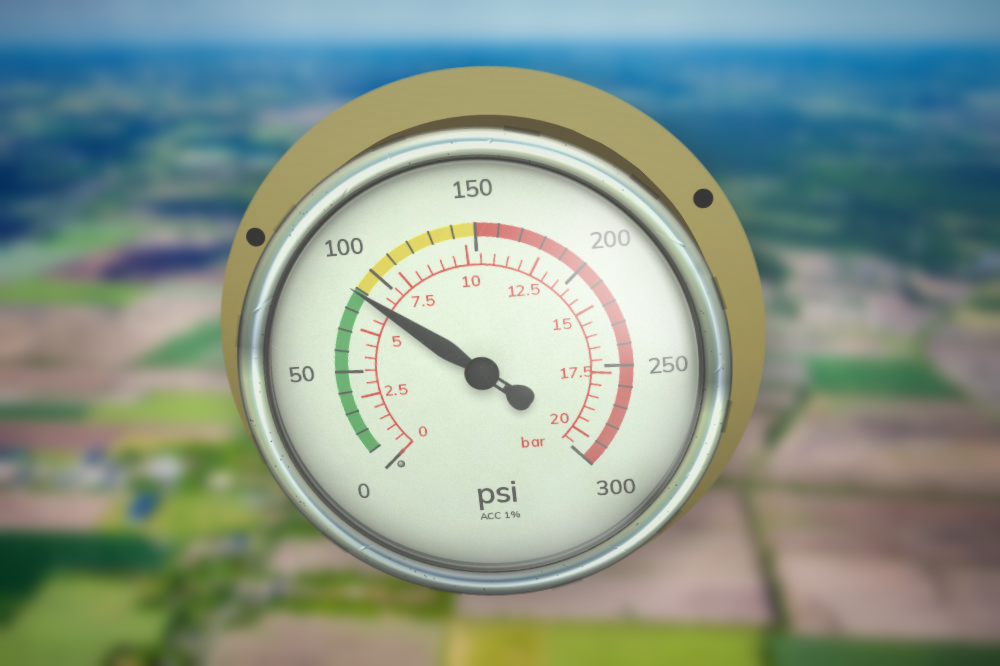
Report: 90 psi
